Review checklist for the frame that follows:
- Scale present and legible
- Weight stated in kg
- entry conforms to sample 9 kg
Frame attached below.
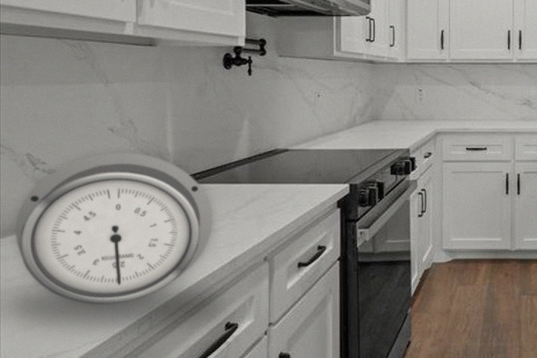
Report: 2.5 kg
